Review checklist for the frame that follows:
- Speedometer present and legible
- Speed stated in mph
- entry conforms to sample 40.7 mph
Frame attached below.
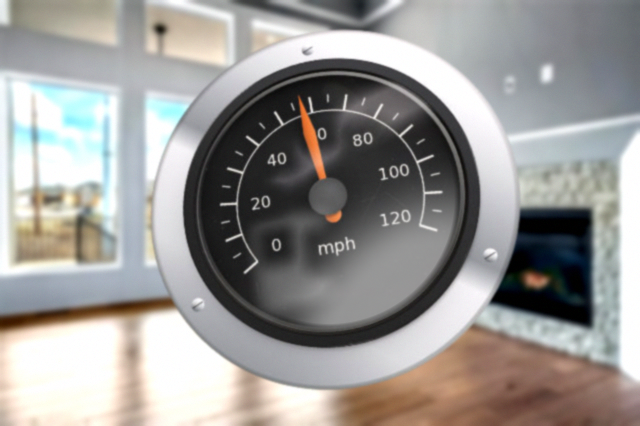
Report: 57.5 mph
